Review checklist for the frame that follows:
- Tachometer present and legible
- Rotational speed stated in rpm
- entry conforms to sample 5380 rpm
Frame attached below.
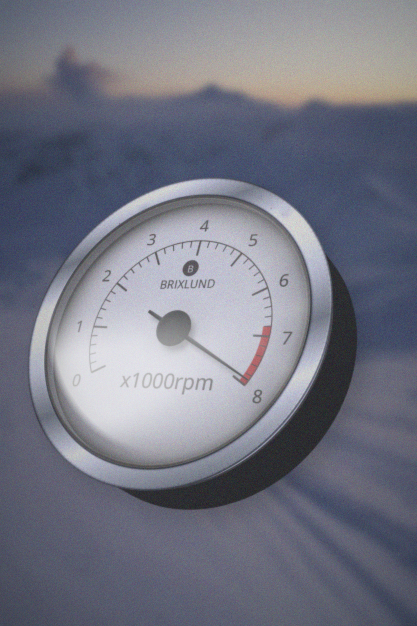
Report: 7900 rpm
